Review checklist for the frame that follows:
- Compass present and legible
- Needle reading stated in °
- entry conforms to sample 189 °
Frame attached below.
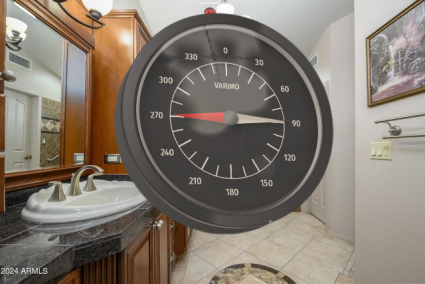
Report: 270 °
